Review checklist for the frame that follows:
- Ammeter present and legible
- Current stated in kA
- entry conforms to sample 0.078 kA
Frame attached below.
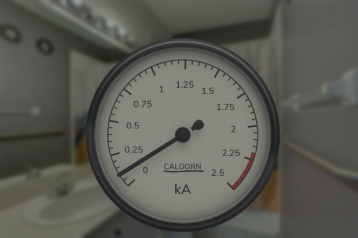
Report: 0.1 kA
